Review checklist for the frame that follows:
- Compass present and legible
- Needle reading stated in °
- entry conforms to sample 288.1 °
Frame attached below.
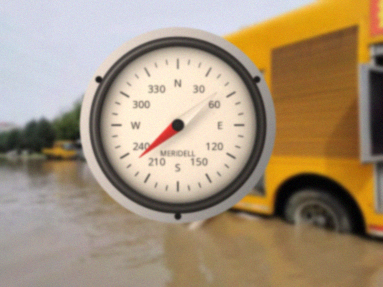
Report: 230 °
